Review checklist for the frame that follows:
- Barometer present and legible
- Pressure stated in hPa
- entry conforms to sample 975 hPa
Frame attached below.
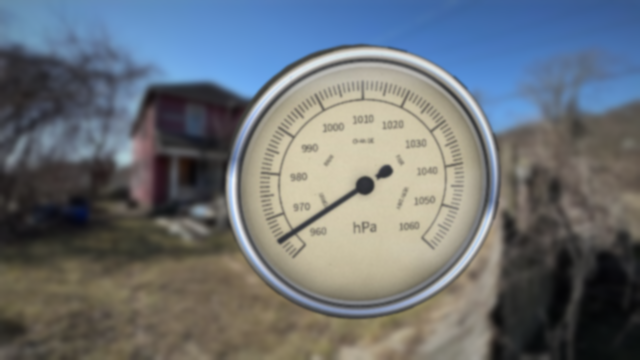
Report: 965 hPa
